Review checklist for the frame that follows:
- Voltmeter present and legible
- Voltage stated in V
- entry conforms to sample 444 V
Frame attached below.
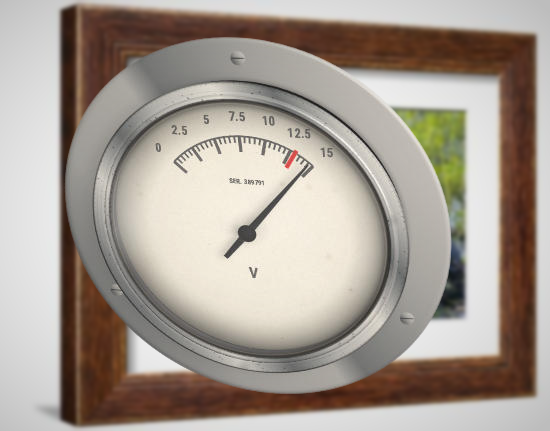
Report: 14.5 V
